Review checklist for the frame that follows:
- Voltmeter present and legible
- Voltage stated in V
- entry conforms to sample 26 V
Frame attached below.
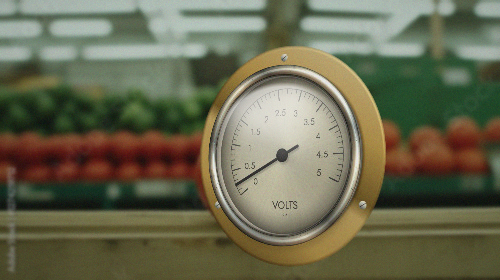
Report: 0.2 V
